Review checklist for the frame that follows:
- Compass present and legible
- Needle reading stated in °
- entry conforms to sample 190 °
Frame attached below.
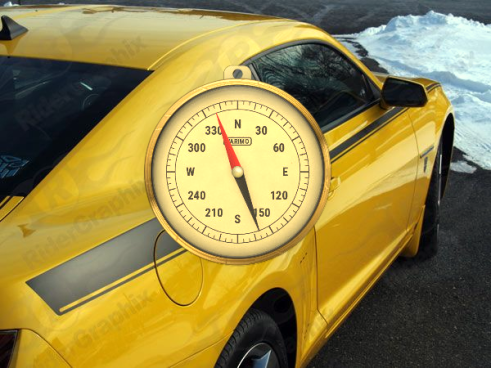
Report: 340 °
